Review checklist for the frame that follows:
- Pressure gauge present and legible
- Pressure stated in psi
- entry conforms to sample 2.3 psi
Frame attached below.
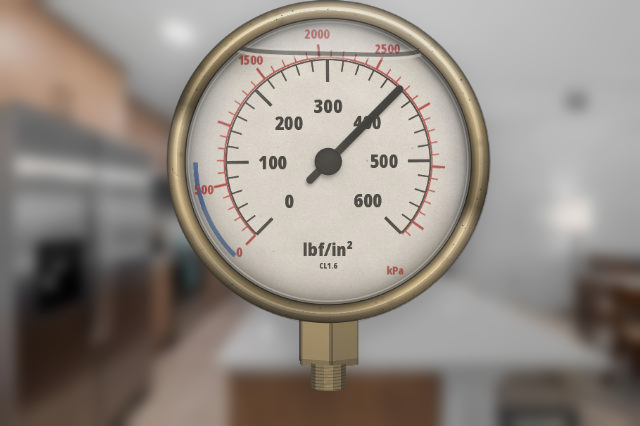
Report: 400 psi
